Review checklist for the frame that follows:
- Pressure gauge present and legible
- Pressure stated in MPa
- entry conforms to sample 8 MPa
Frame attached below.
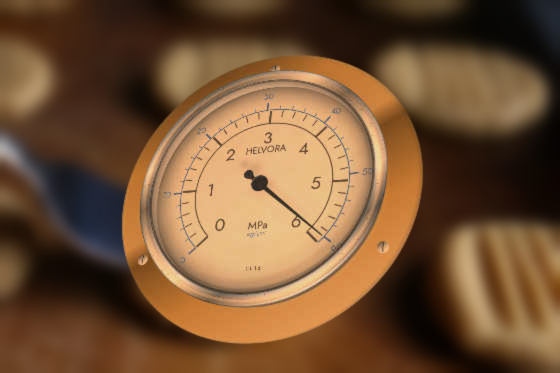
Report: 5.9 MPa
